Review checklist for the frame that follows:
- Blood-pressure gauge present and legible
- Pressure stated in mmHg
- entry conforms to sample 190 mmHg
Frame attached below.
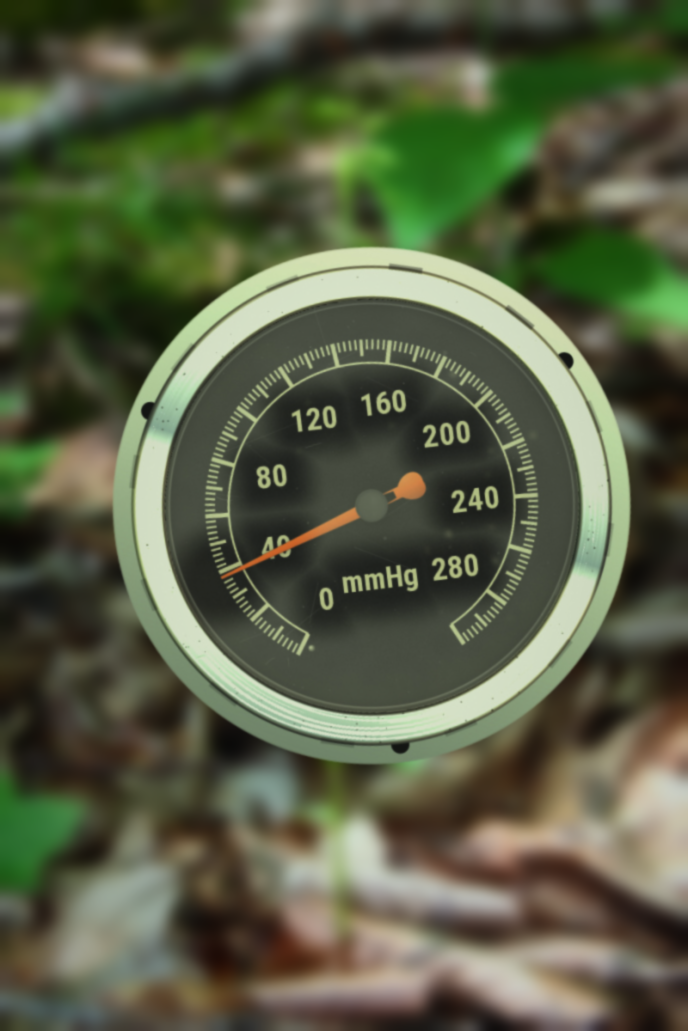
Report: 38 mmHg
